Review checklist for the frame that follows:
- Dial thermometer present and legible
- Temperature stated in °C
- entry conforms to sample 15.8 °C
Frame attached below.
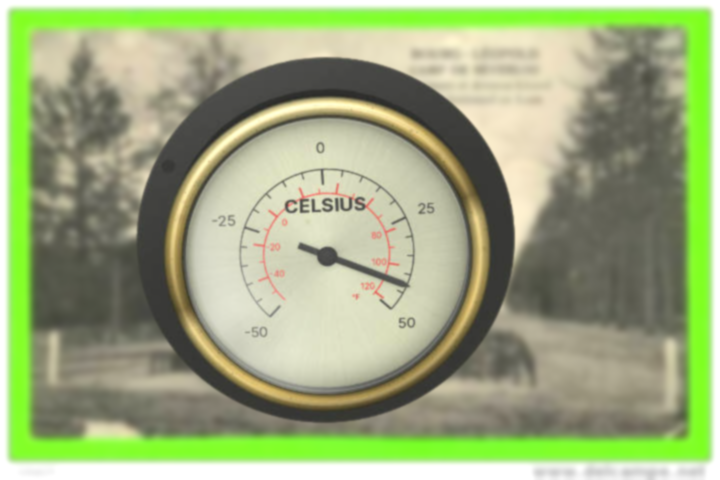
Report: 42.5 °C
